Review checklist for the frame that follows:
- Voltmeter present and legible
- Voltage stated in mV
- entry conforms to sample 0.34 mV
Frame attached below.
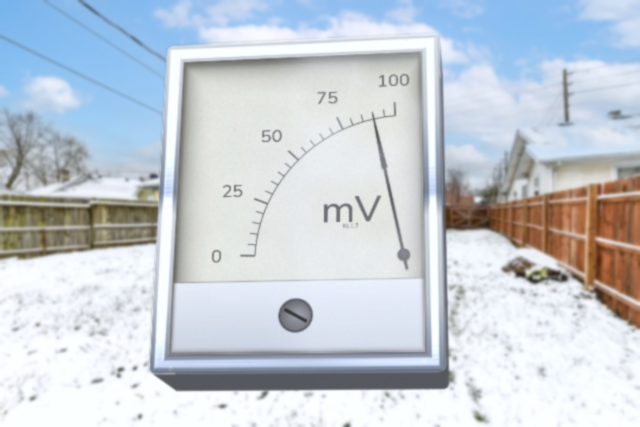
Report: 90 mV
